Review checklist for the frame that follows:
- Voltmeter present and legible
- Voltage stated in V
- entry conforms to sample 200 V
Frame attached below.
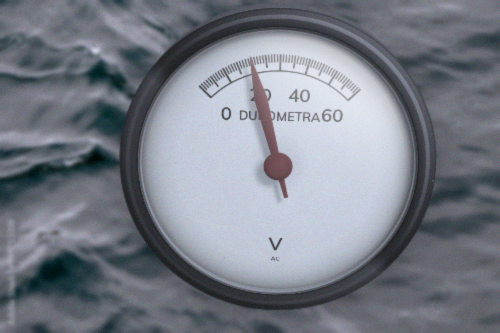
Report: 20 V
